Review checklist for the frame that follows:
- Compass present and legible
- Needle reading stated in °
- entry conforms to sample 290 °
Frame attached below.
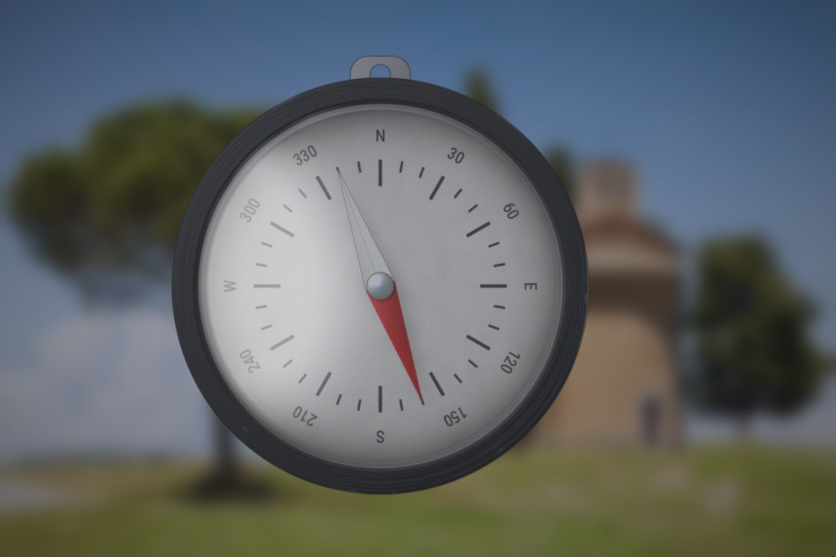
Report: 160 °
